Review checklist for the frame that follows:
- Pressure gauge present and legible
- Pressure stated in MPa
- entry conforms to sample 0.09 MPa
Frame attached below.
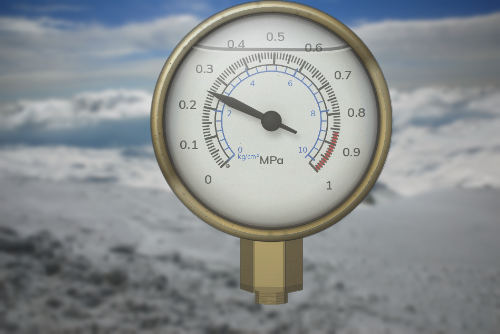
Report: 0.25 MPa
